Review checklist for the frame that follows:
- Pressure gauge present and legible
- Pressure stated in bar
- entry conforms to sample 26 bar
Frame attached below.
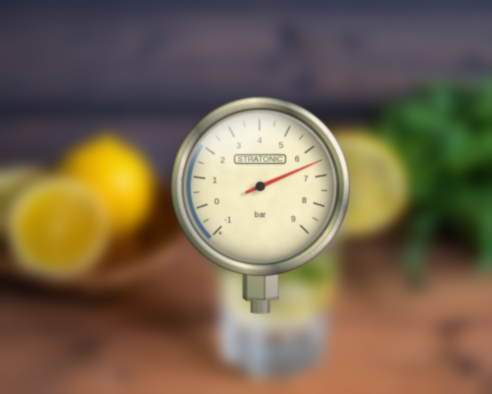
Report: 6.5 bar
